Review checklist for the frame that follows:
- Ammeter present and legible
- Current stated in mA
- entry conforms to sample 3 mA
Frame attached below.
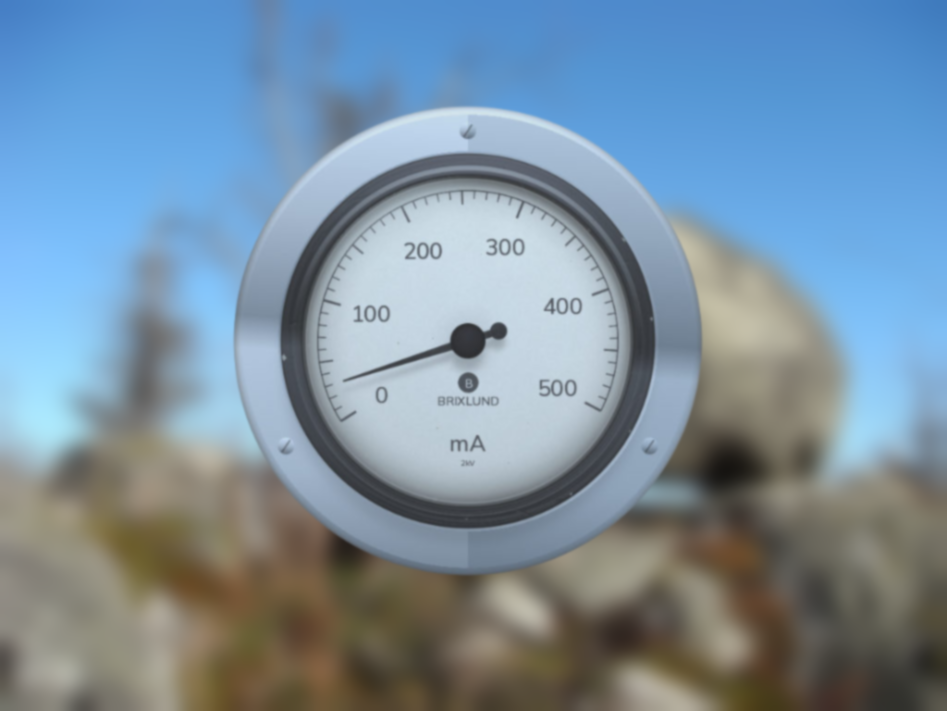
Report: 30 mA
